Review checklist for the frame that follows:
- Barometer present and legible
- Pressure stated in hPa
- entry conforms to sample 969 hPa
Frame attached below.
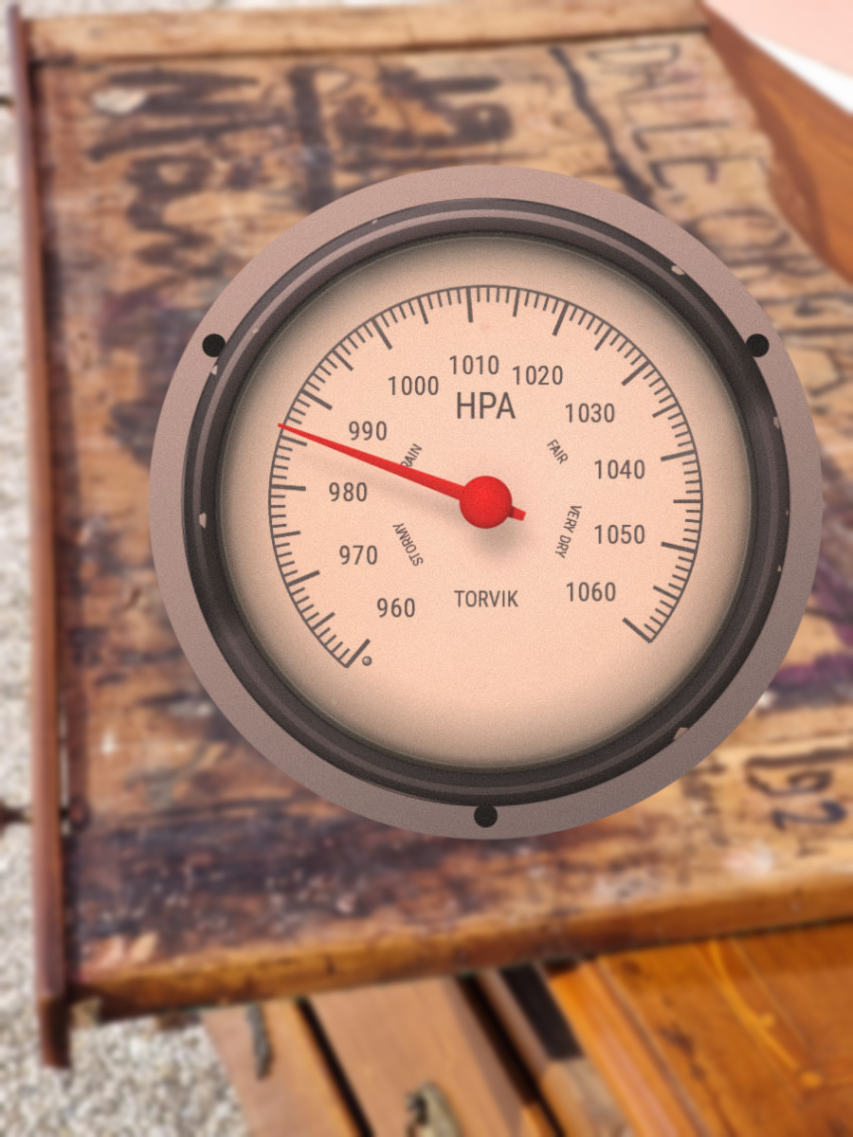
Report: 986 hPa
